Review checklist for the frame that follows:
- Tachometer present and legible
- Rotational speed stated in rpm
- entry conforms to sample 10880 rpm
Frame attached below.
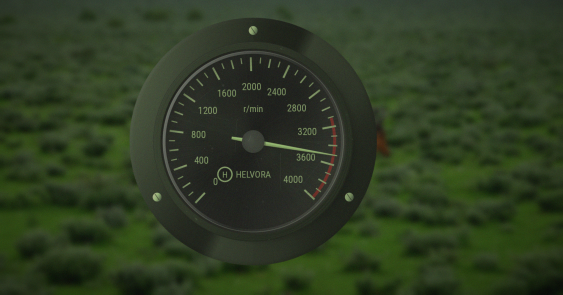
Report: 3500 rpm
